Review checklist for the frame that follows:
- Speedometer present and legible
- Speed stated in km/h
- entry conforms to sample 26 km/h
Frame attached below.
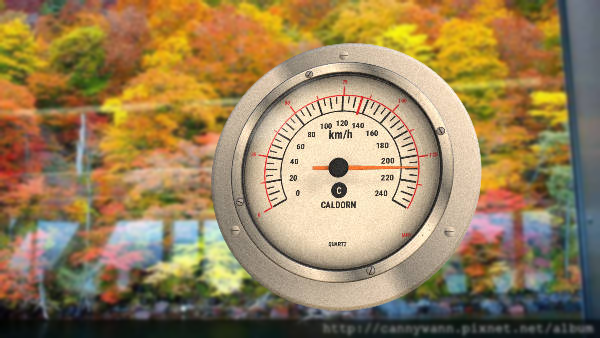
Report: 210 km/h
